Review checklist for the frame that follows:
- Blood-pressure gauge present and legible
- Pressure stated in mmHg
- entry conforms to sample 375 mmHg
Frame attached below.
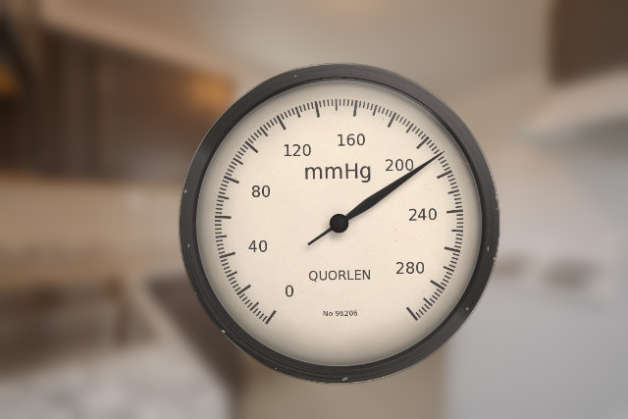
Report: 210 mmHg
